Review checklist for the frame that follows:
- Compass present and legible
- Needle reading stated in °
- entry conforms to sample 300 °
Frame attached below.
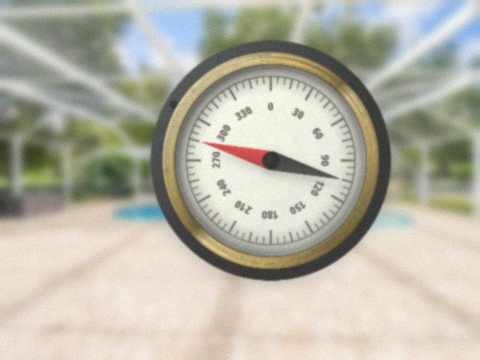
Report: 285 °
